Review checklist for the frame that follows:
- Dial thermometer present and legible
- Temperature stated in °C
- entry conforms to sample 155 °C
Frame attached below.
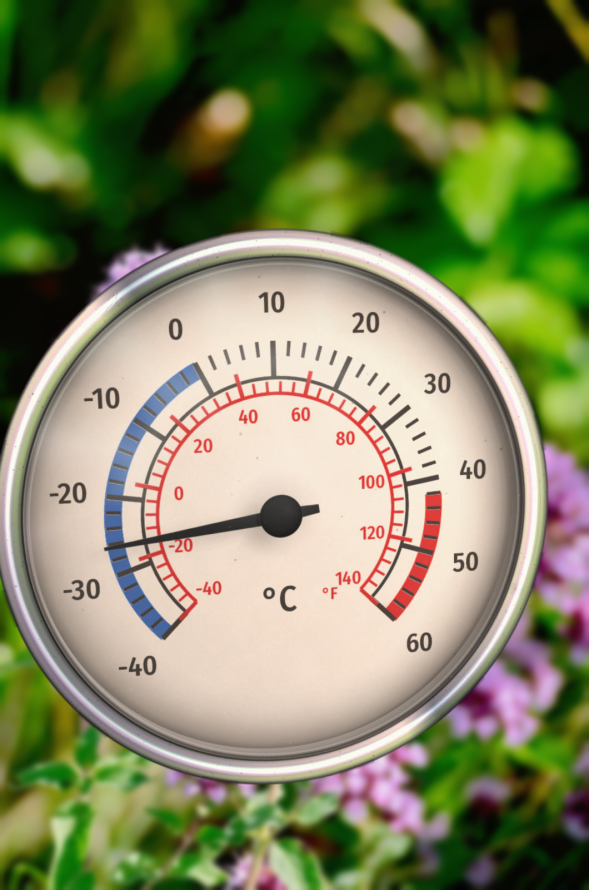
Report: -26 °C
